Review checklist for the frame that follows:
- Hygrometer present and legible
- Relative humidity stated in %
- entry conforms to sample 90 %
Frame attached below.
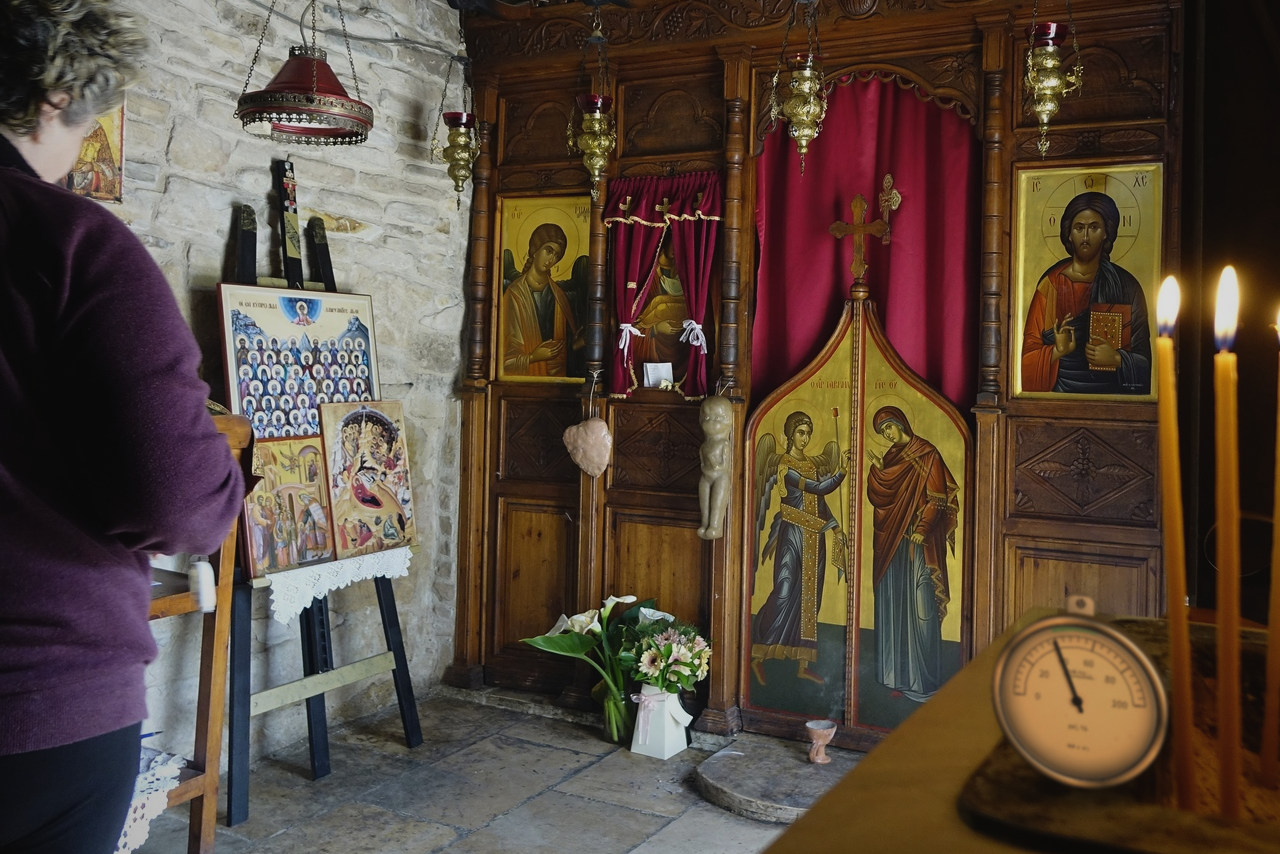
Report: 40 %
